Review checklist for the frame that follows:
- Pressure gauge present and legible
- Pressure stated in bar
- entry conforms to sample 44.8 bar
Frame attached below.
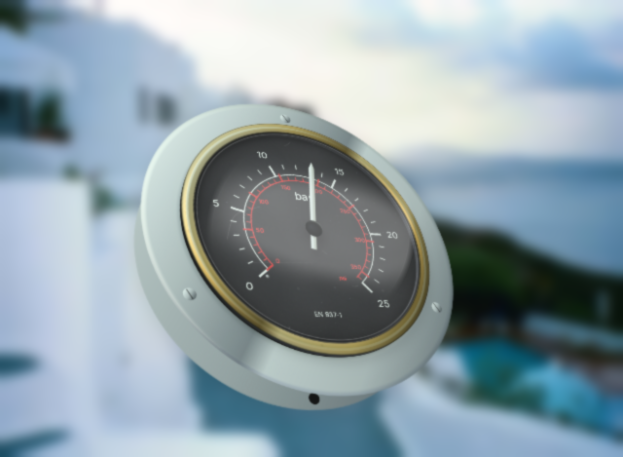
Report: 13 bar
